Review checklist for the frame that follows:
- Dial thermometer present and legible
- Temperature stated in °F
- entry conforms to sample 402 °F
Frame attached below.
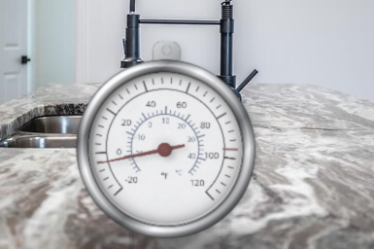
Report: -4 °F
